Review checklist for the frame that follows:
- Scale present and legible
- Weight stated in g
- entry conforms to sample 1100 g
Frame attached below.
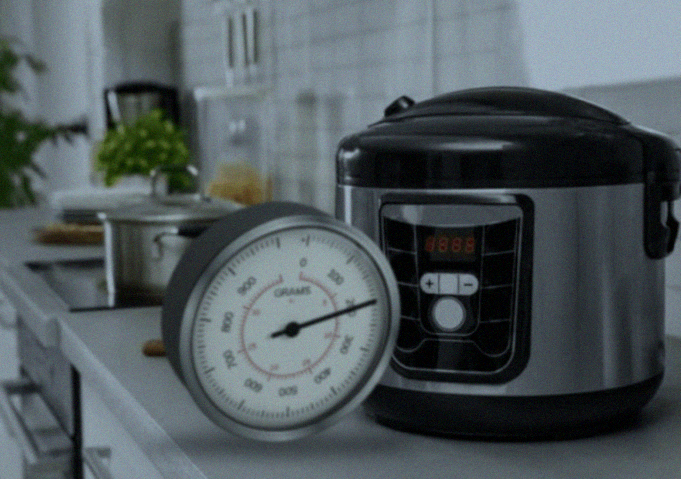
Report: 200 g
